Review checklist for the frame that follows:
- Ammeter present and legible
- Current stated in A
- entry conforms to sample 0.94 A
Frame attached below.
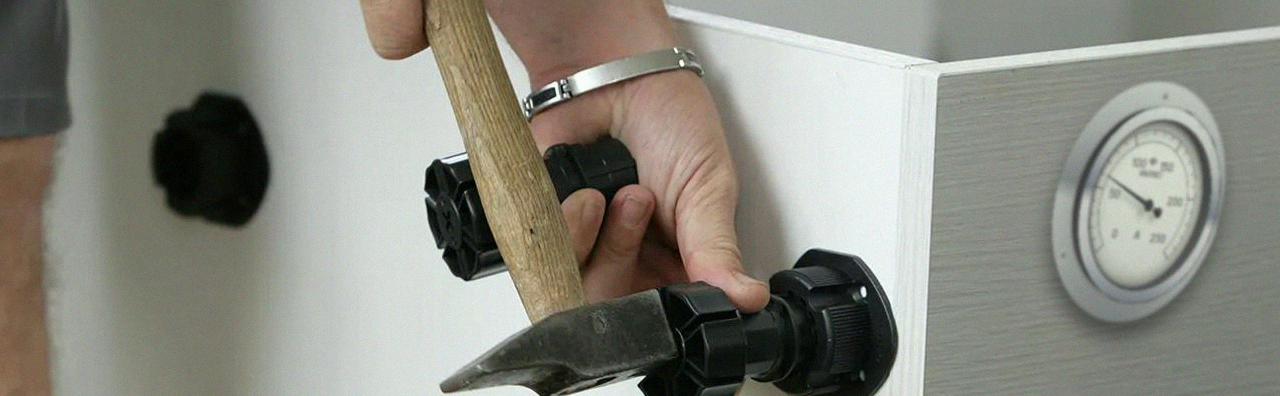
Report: 60 A
